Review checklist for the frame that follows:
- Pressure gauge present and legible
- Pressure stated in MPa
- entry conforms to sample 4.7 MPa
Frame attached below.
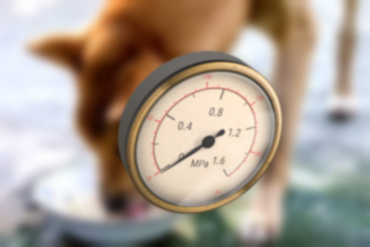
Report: 0 MPa
